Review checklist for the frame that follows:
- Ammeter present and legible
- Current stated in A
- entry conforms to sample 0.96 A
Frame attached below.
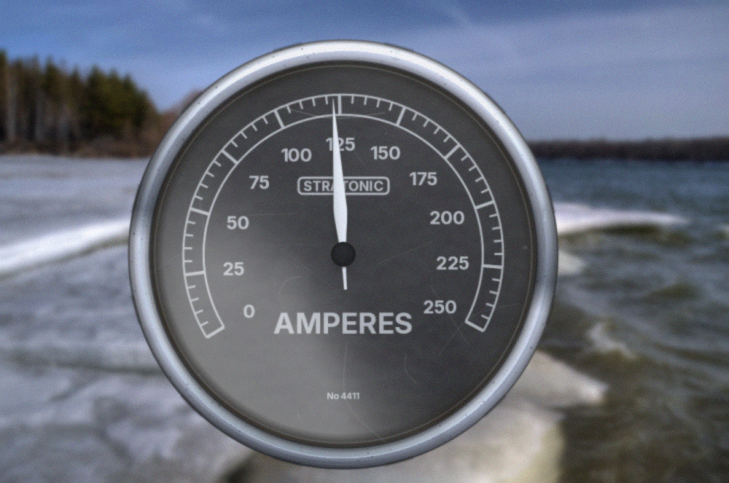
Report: 122.5 A
